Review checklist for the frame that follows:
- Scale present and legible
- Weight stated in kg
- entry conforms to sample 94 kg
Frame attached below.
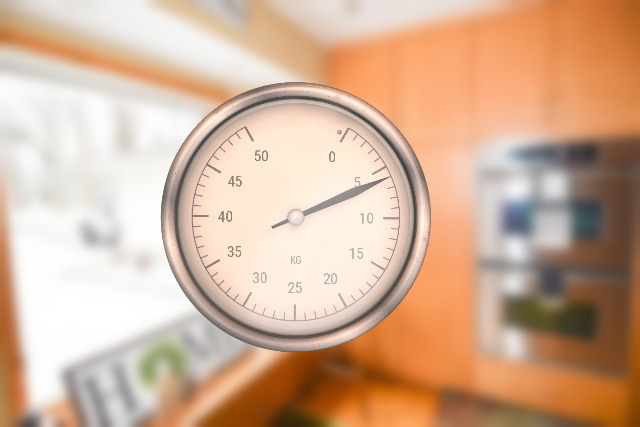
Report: 6 kg
